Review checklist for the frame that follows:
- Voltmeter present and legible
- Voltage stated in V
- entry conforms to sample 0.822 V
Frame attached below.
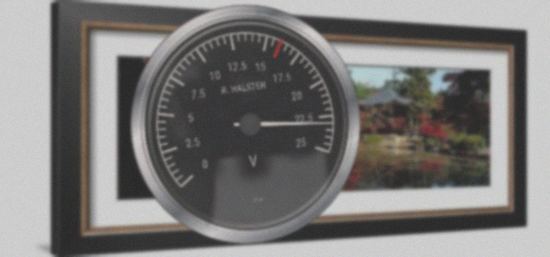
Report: 23 V
